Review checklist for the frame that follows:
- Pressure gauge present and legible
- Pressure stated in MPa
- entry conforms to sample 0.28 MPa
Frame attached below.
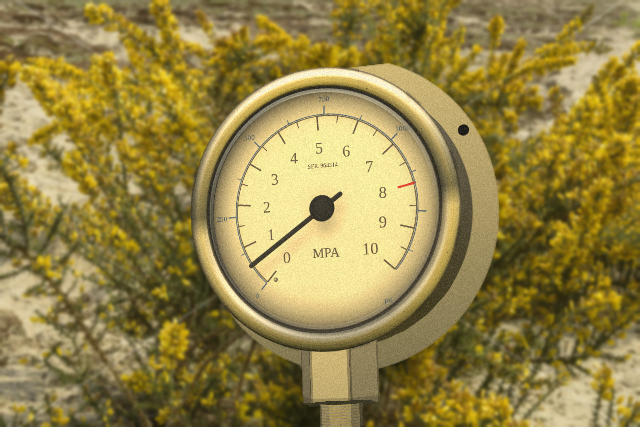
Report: 0.5 MPa
